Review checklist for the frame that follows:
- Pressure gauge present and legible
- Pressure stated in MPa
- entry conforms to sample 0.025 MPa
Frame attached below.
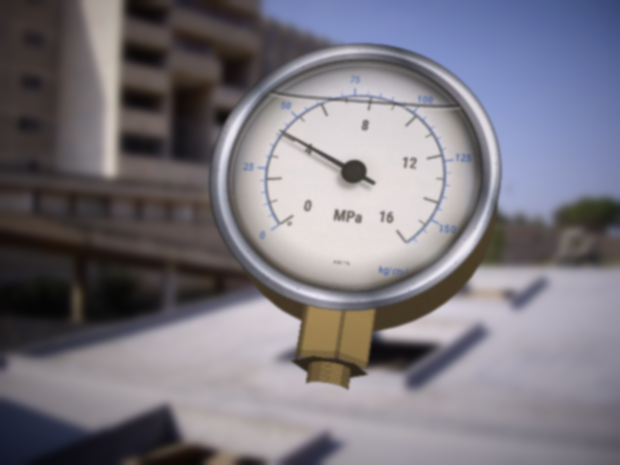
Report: 4 MPa
